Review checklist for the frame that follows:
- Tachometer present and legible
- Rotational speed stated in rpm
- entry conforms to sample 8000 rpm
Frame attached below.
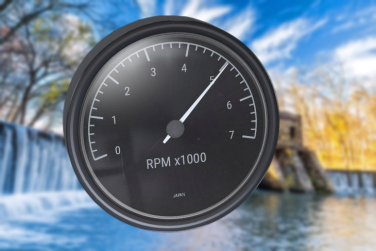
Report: 5000 rpm
